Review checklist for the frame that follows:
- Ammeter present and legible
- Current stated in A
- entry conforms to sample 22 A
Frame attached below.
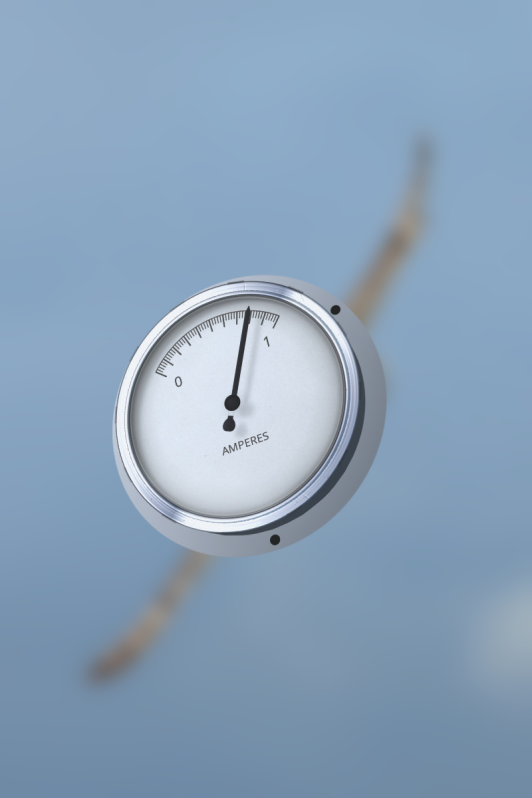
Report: 0.8 A
